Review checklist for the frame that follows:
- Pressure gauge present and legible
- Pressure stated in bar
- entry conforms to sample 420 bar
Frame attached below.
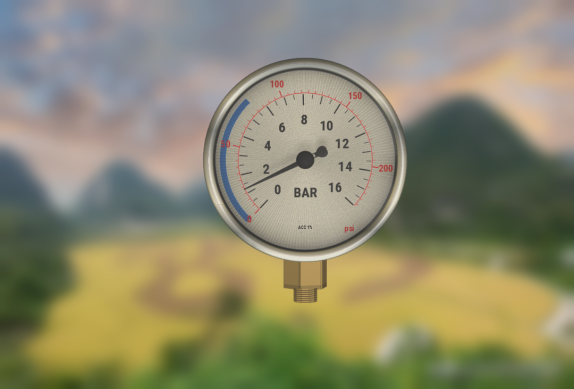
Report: 1.25 bar
